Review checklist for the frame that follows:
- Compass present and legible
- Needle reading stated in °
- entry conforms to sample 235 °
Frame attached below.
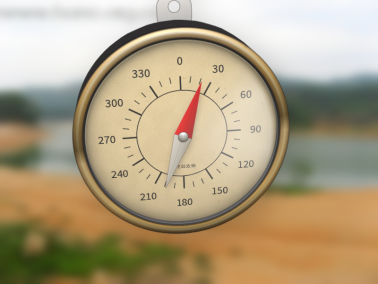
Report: 20 °
